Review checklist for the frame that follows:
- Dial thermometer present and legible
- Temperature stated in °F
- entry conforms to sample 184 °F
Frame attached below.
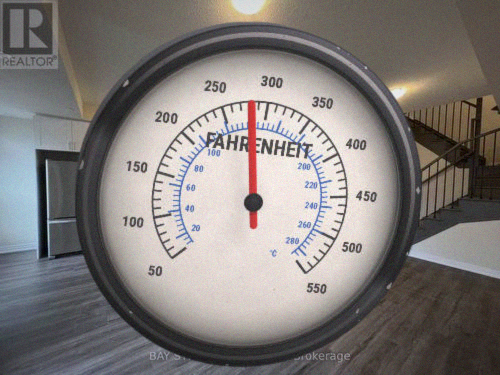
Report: 280 °F
